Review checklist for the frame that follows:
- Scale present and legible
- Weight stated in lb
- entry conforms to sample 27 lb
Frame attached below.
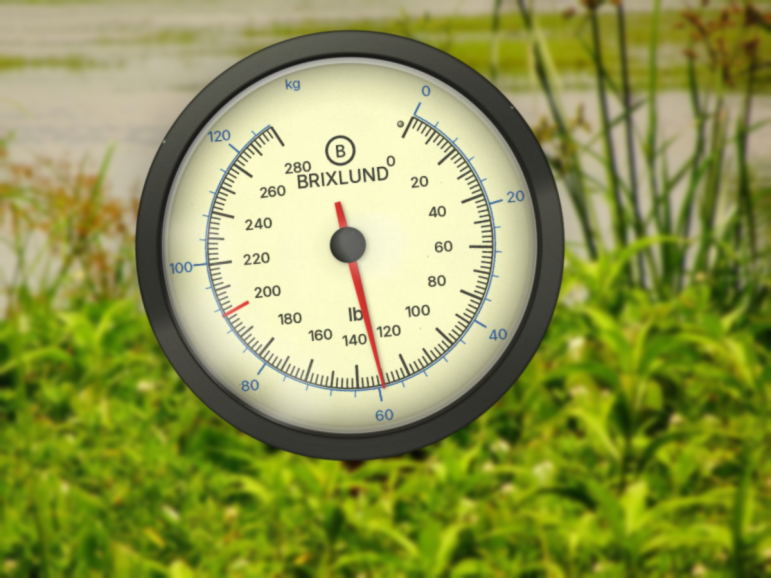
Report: 130 lb
